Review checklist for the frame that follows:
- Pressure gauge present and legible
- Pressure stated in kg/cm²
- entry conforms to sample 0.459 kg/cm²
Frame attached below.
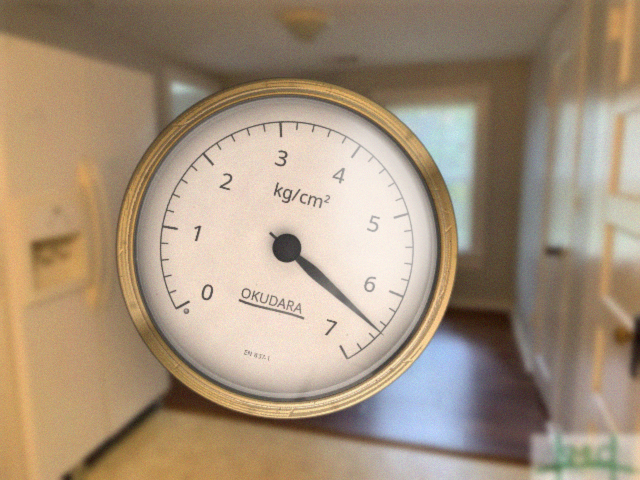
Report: 6.5 kg/cm²
